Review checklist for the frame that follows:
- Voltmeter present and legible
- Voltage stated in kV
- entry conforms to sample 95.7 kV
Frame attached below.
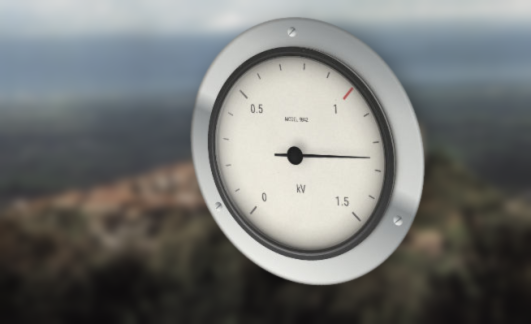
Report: 1.25 kV
